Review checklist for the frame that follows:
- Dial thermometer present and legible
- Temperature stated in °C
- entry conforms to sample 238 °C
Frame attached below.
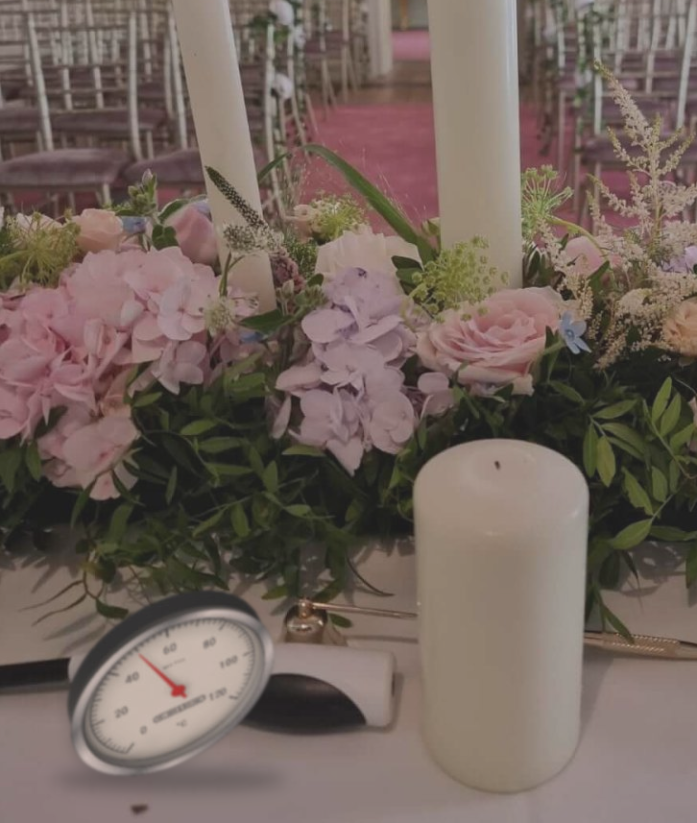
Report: 50 °C
